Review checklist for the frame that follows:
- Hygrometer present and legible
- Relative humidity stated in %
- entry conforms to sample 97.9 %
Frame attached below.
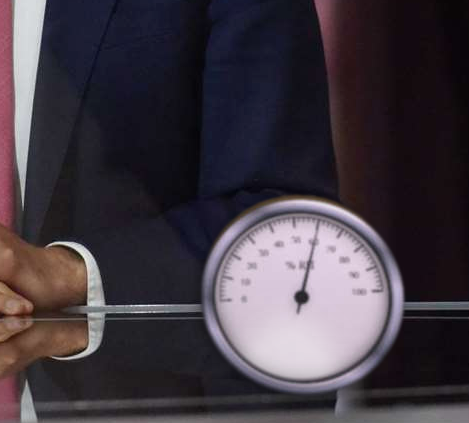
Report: 60 %
